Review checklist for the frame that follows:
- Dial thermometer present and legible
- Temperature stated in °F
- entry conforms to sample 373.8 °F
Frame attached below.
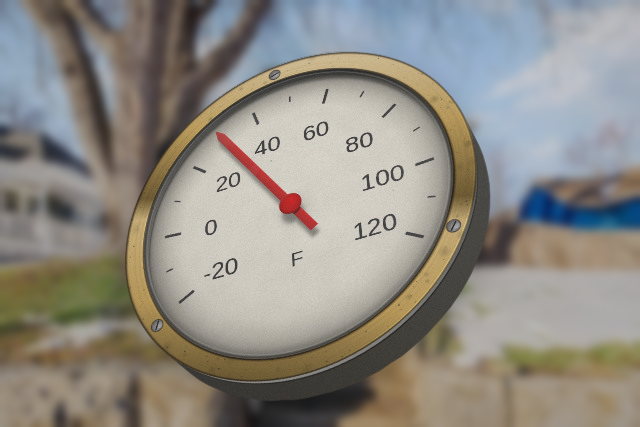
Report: 30 °F
